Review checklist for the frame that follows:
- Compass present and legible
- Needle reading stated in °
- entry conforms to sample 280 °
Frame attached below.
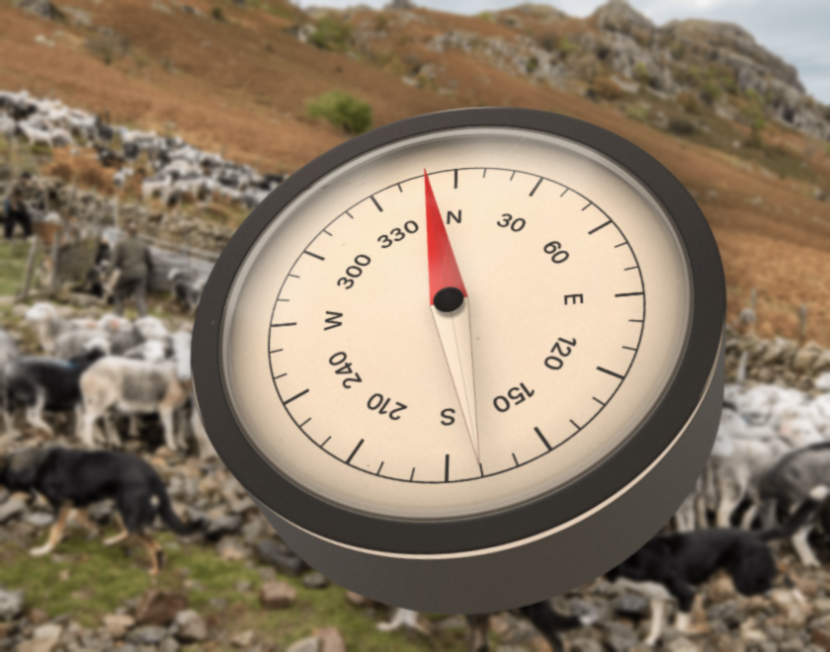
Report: 350 °
